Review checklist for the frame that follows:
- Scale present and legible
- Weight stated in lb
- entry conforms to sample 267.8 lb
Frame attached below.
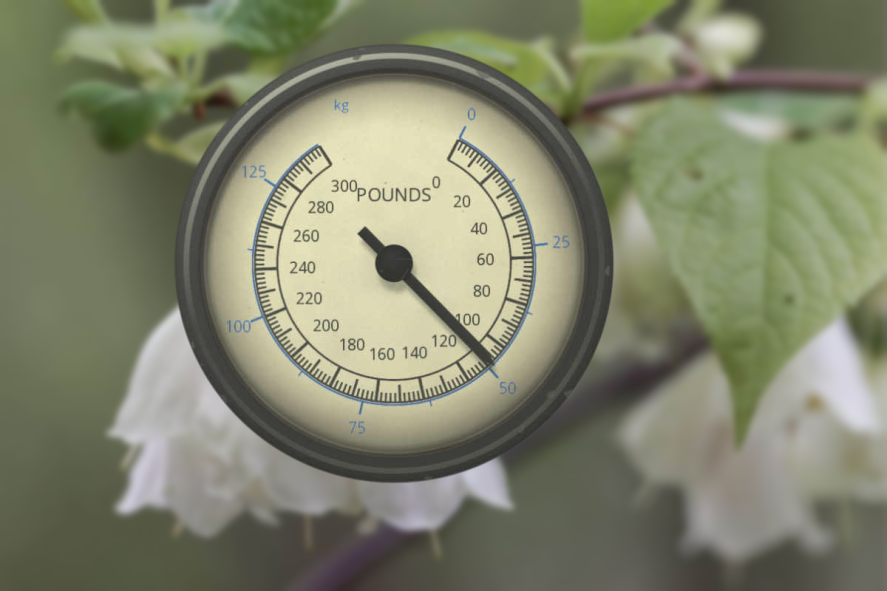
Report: 108 lb
